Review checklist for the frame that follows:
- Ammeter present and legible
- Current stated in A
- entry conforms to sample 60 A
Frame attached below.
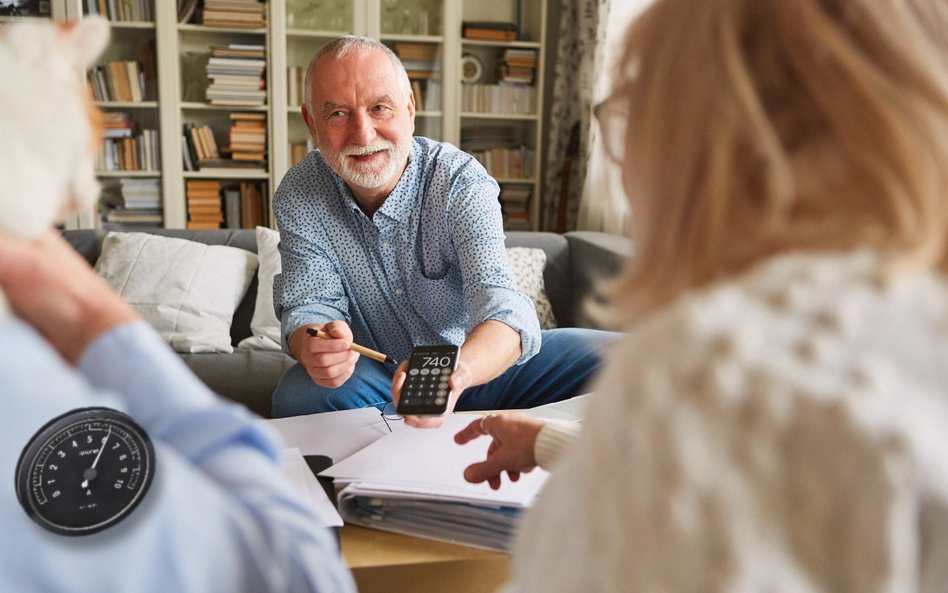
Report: 6 A
